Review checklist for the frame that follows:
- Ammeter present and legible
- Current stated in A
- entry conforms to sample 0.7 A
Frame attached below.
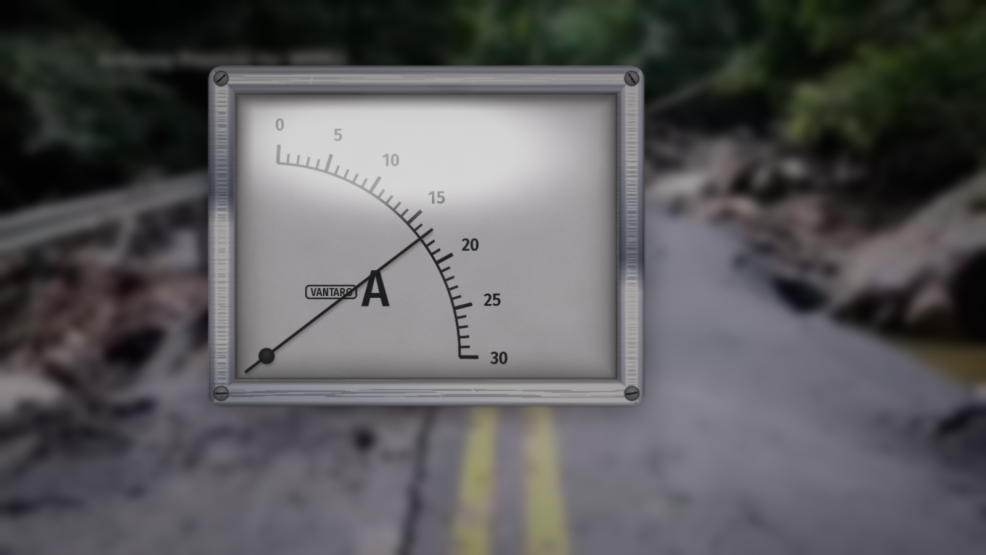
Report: 17 A
